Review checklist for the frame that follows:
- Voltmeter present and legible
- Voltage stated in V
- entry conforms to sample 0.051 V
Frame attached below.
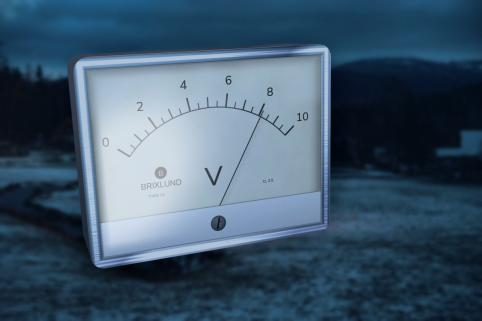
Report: 8 V
